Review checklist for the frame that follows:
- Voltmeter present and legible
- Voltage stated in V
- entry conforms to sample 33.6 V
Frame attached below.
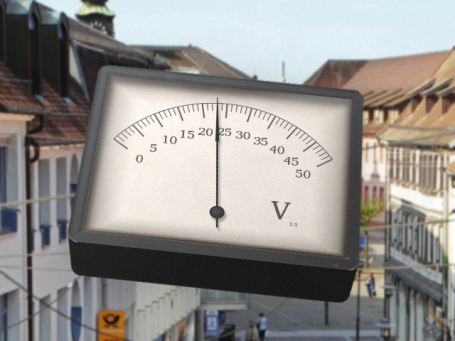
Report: 23 V
